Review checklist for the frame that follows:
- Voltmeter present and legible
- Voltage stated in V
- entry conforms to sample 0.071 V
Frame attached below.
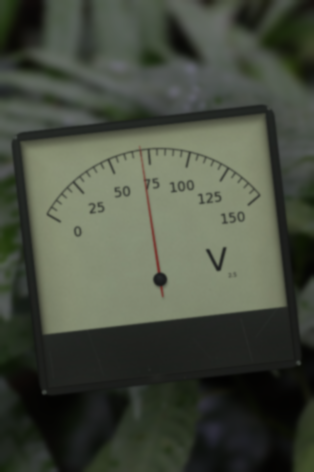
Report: 70 V
